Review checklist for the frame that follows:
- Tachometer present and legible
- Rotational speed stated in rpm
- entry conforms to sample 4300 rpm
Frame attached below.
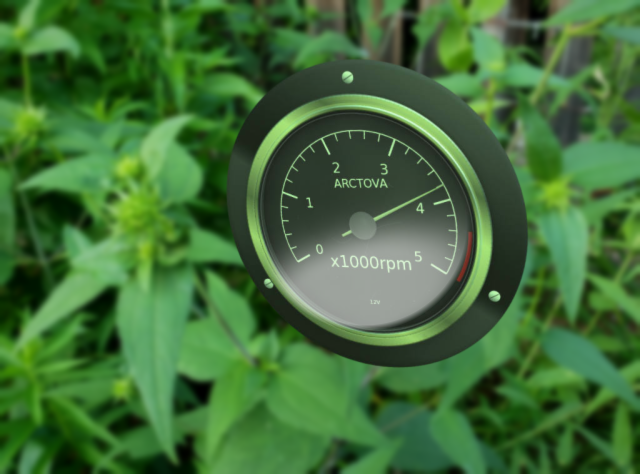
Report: 3800 rpm
